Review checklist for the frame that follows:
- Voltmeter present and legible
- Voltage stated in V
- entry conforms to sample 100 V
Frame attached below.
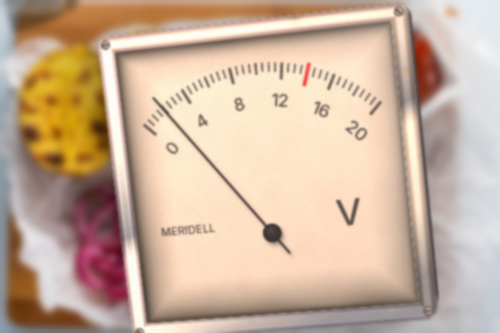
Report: 2 V
